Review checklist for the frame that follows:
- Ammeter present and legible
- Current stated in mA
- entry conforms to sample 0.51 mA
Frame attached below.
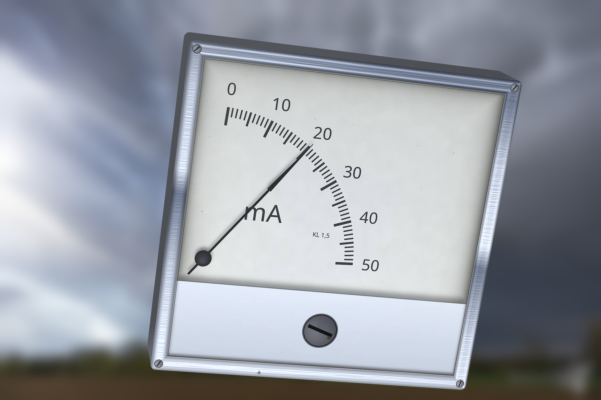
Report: 20 mA
